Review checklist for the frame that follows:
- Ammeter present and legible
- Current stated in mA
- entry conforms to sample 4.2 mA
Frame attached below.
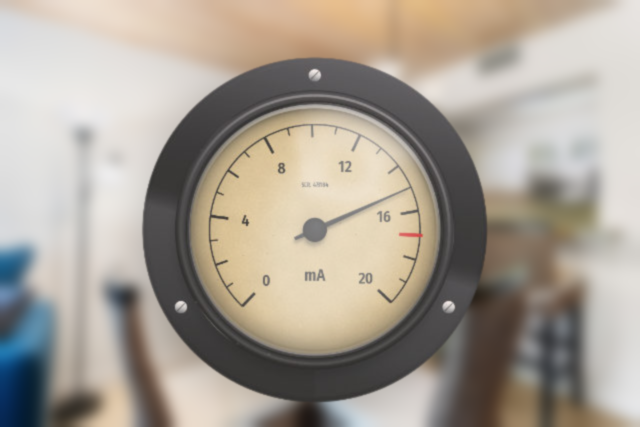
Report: 15 mA
